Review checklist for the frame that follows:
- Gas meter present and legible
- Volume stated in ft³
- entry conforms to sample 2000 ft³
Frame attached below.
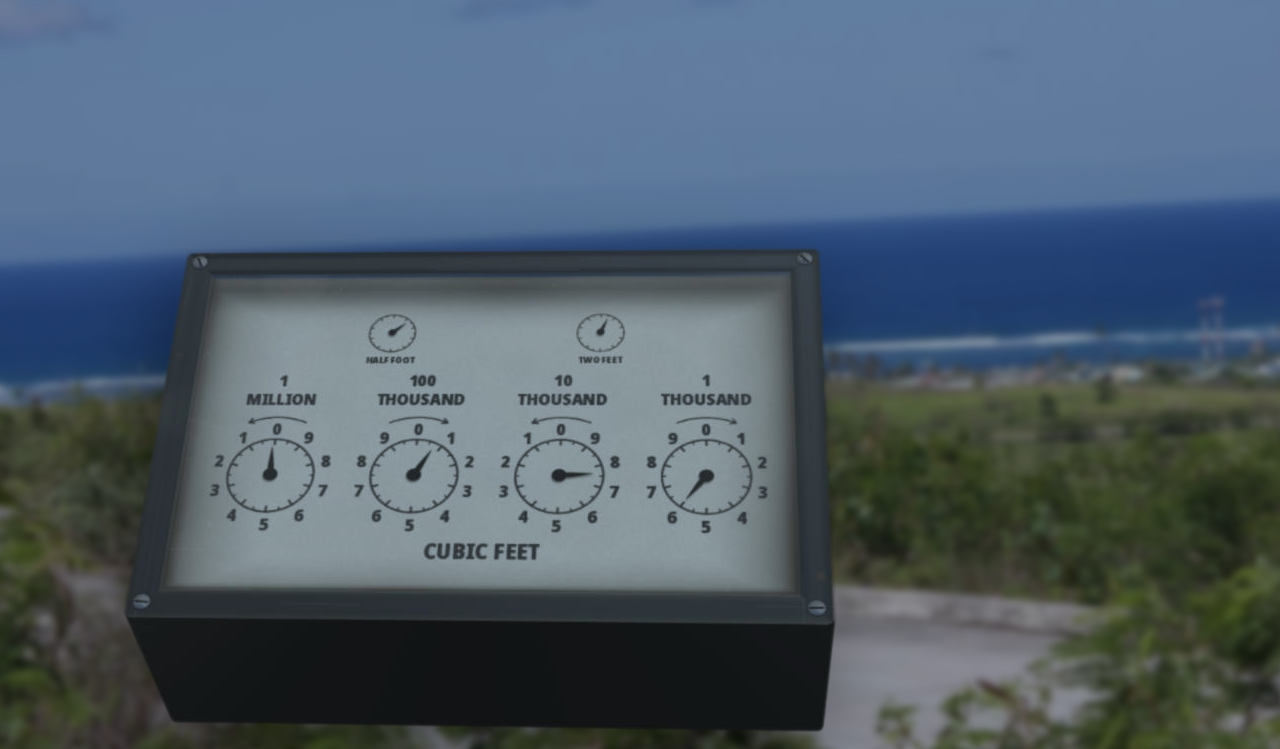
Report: 7600 ft³
